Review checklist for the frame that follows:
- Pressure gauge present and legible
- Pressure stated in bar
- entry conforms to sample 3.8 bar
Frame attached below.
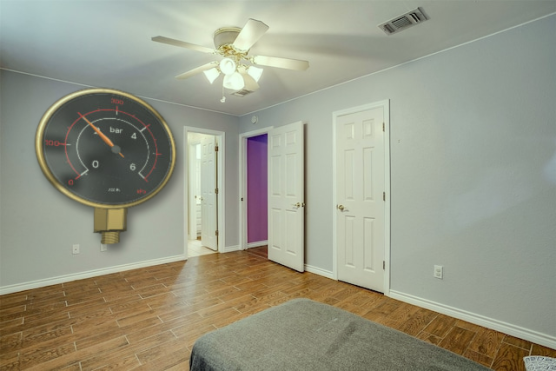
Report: 2 bar
